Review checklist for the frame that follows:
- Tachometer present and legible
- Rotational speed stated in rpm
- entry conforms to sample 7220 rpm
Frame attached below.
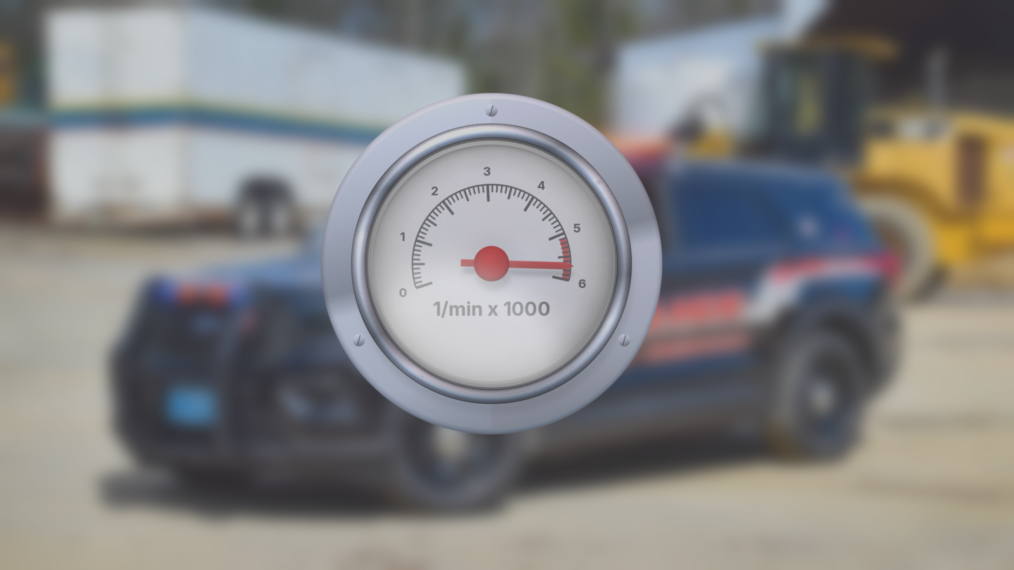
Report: 5700 rpm
